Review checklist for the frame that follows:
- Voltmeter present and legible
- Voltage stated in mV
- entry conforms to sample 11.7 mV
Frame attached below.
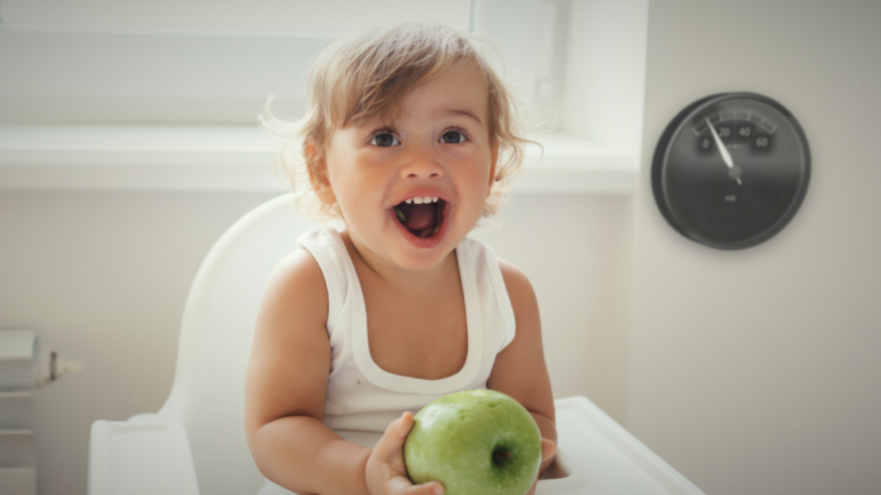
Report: 10 mV
